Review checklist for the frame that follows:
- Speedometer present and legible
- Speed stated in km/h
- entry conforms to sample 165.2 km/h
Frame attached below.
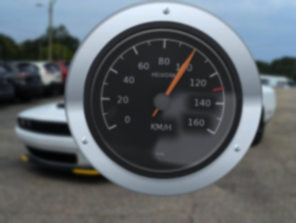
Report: 100 km/h
